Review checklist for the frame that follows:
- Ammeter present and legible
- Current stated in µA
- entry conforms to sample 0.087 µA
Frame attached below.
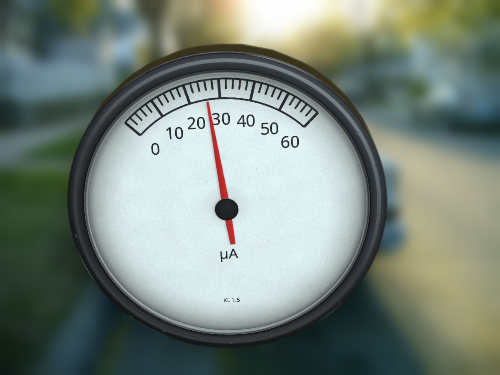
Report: 26 µA
